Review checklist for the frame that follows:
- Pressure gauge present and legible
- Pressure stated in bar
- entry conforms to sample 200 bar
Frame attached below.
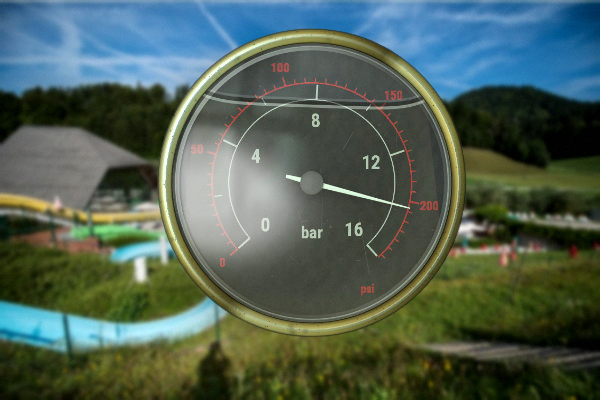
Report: 14 bar
